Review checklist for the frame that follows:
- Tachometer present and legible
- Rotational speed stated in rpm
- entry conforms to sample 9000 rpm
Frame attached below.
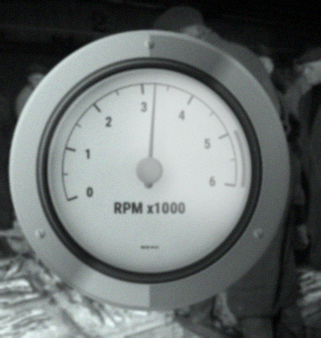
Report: 3250 rpm
